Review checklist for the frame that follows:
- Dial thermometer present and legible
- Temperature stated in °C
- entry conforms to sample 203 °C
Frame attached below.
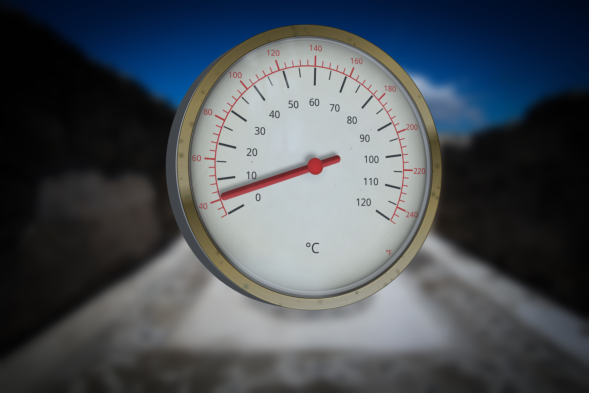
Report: 5 °C
